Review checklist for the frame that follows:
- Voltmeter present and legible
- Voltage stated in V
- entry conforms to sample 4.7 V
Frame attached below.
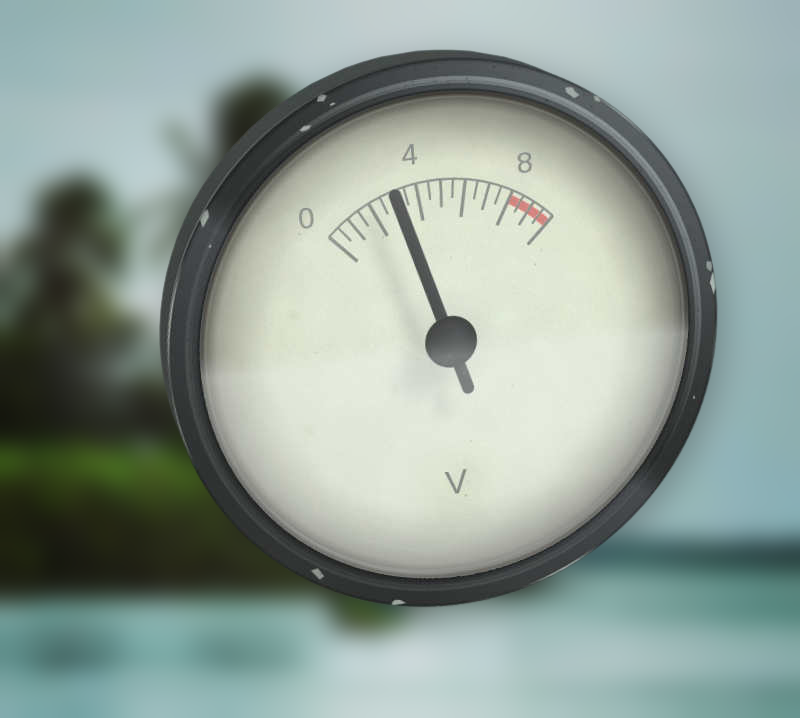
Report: 3 V
